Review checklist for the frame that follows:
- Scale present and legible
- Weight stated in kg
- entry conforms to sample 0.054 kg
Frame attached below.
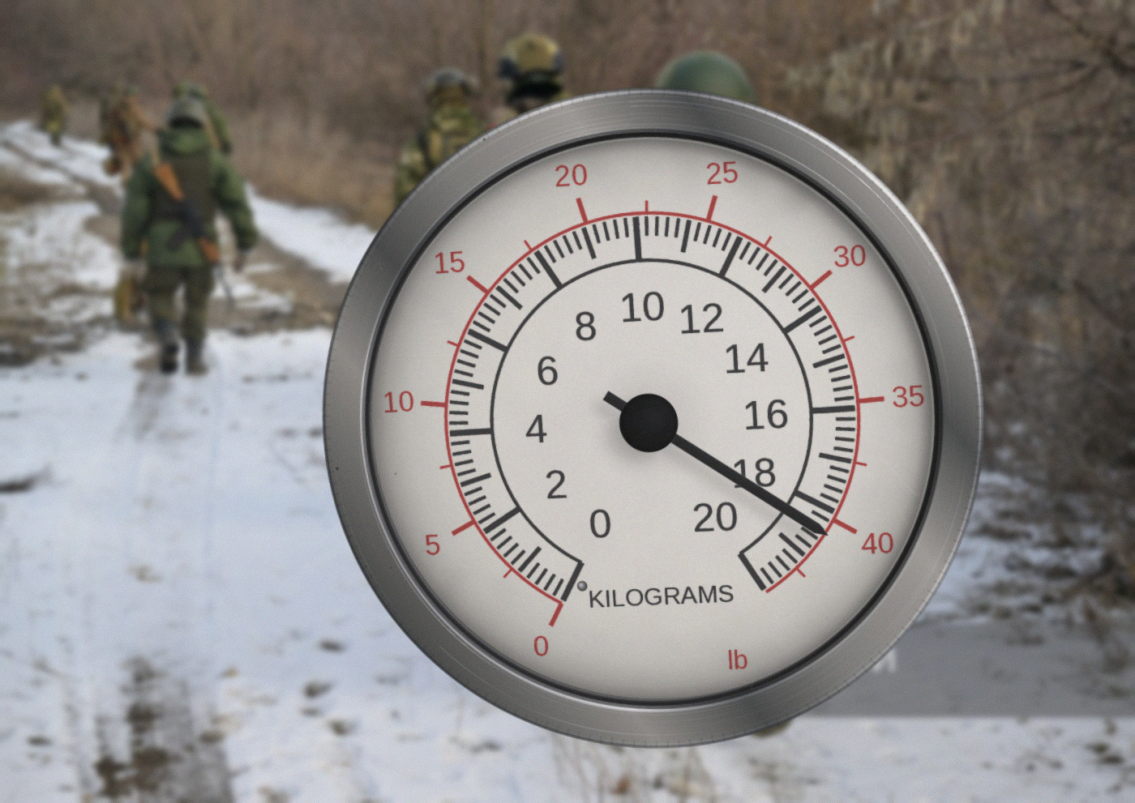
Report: 18.4 kg
